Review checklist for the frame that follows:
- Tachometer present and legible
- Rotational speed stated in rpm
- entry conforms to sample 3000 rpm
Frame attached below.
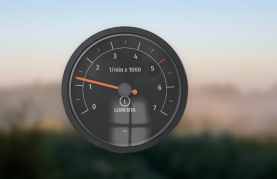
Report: 1250 rpm
